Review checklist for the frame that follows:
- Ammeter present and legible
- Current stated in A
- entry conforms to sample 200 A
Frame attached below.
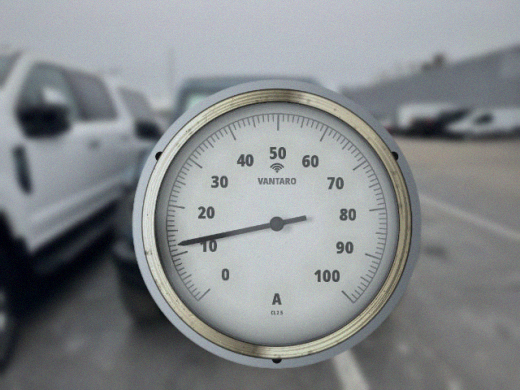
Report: 12 A
